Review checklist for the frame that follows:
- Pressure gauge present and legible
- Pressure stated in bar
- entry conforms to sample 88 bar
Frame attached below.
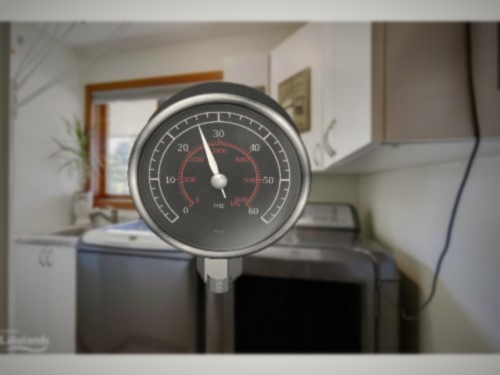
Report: 26 bar
